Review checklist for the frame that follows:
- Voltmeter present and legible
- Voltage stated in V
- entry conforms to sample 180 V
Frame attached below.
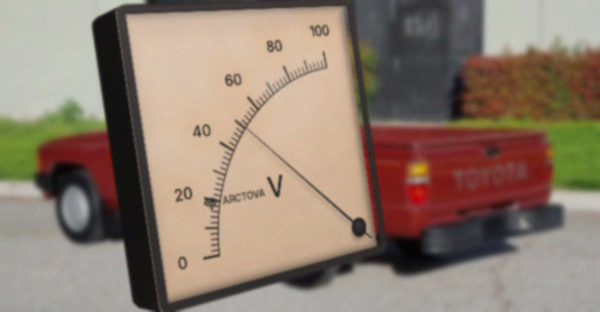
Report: 50 V
